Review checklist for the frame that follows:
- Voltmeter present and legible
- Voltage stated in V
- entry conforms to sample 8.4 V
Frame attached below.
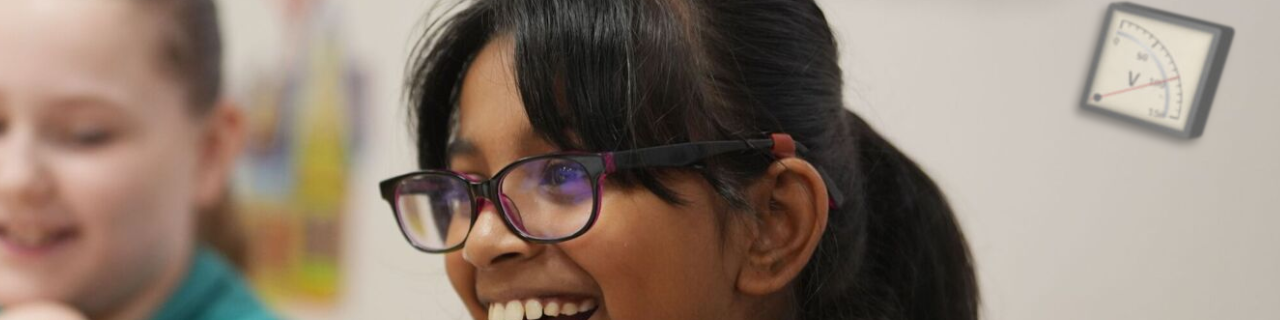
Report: 100 V
